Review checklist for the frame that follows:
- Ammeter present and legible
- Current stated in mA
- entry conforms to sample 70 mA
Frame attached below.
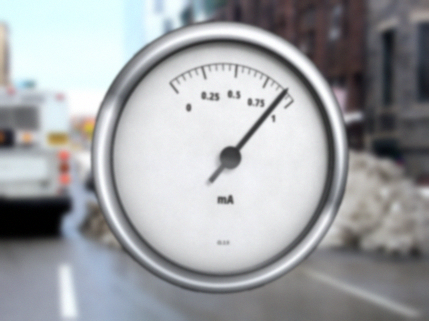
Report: 0.9 mA
